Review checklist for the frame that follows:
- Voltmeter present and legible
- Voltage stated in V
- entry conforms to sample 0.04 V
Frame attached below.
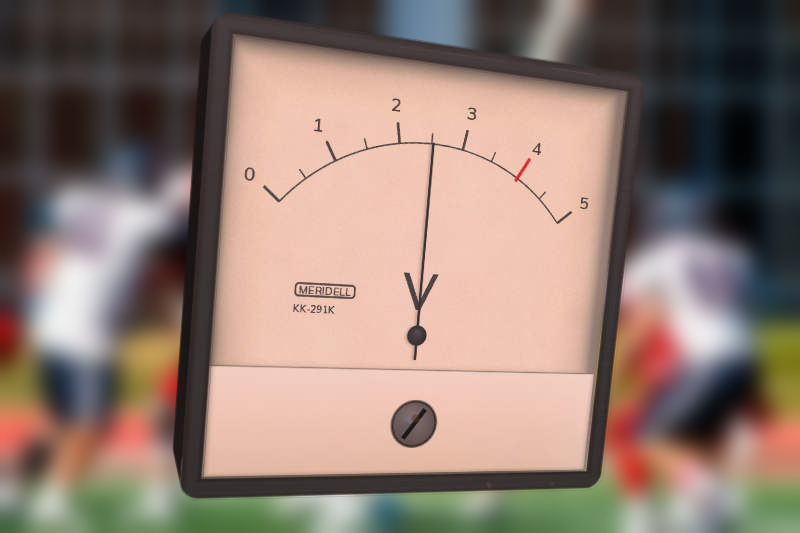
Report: 2.5 V
